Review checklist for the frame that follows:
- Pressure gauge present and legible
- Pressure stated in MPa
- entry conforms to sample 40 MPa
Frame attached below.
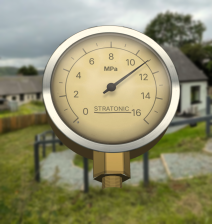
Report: 11 MPa
